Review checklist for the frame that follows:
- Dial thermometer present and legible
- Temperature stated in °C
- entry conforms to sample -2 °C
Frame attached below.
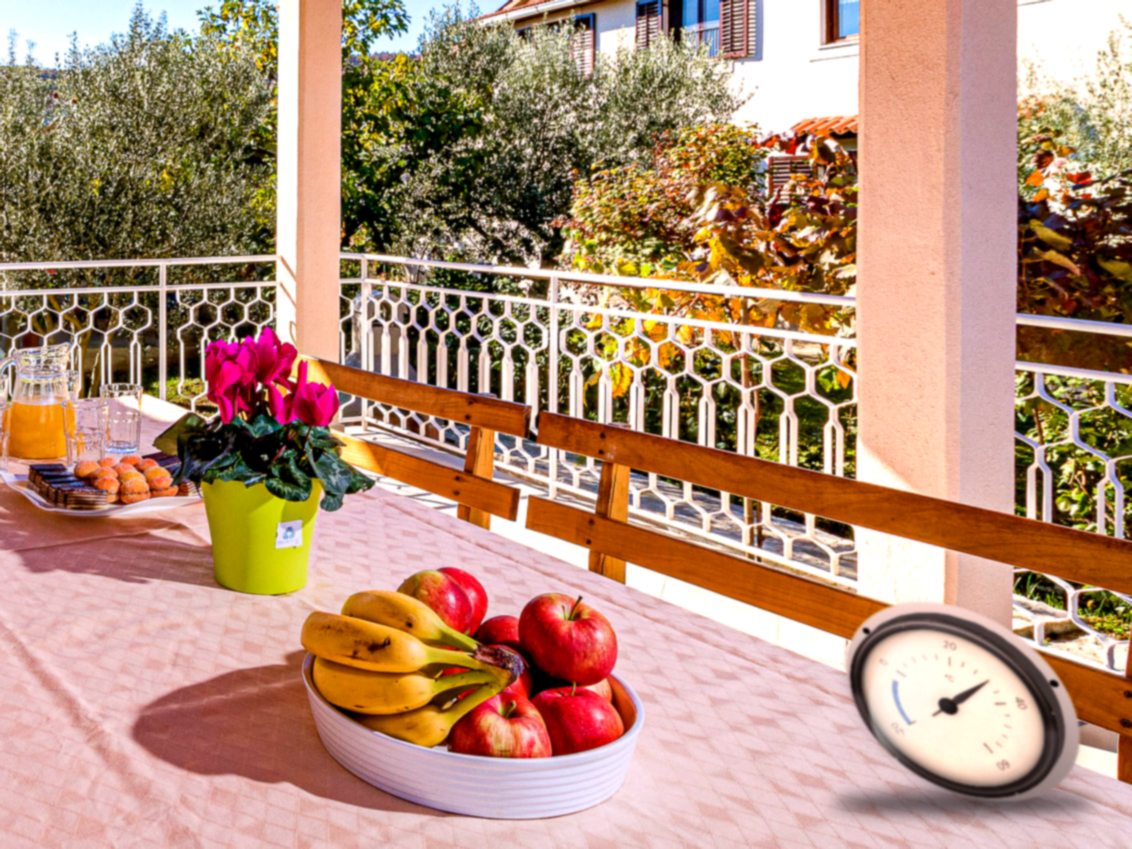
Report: 32 °C
